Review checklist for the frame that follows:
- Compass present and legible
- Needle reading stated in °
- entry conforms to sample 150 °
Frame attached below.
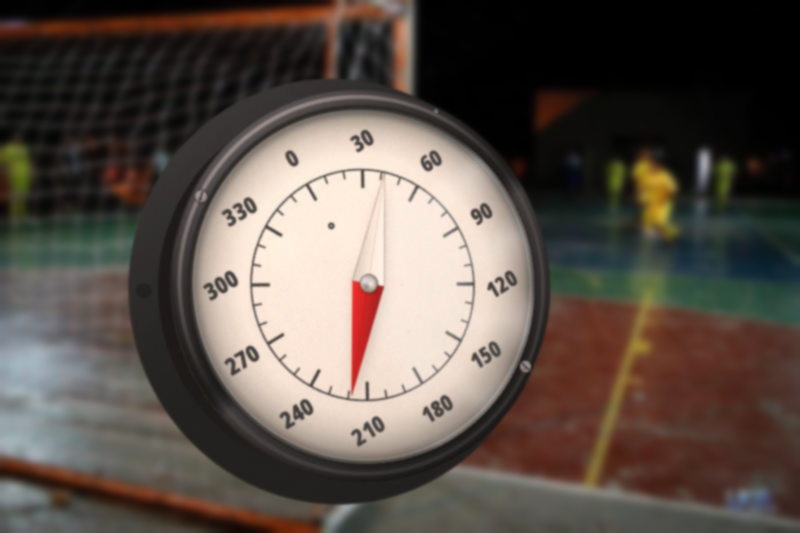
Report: 220 °
